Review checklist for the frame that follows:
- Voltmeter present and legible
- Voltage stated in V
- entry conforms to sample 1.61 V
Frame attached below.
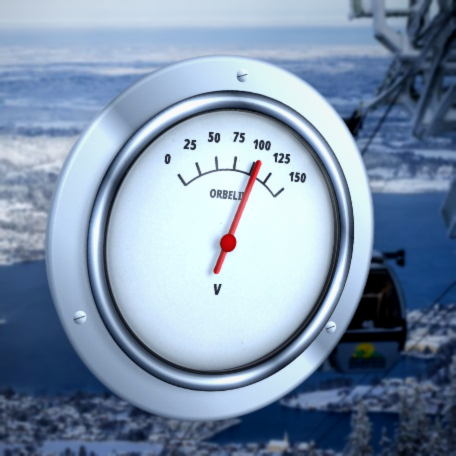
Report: 100 V
